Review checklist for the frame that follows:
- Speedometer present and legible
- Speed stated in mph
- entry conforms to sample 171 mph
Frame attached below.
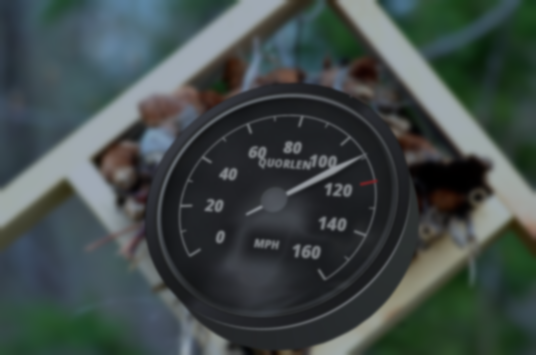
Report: 110 mph
